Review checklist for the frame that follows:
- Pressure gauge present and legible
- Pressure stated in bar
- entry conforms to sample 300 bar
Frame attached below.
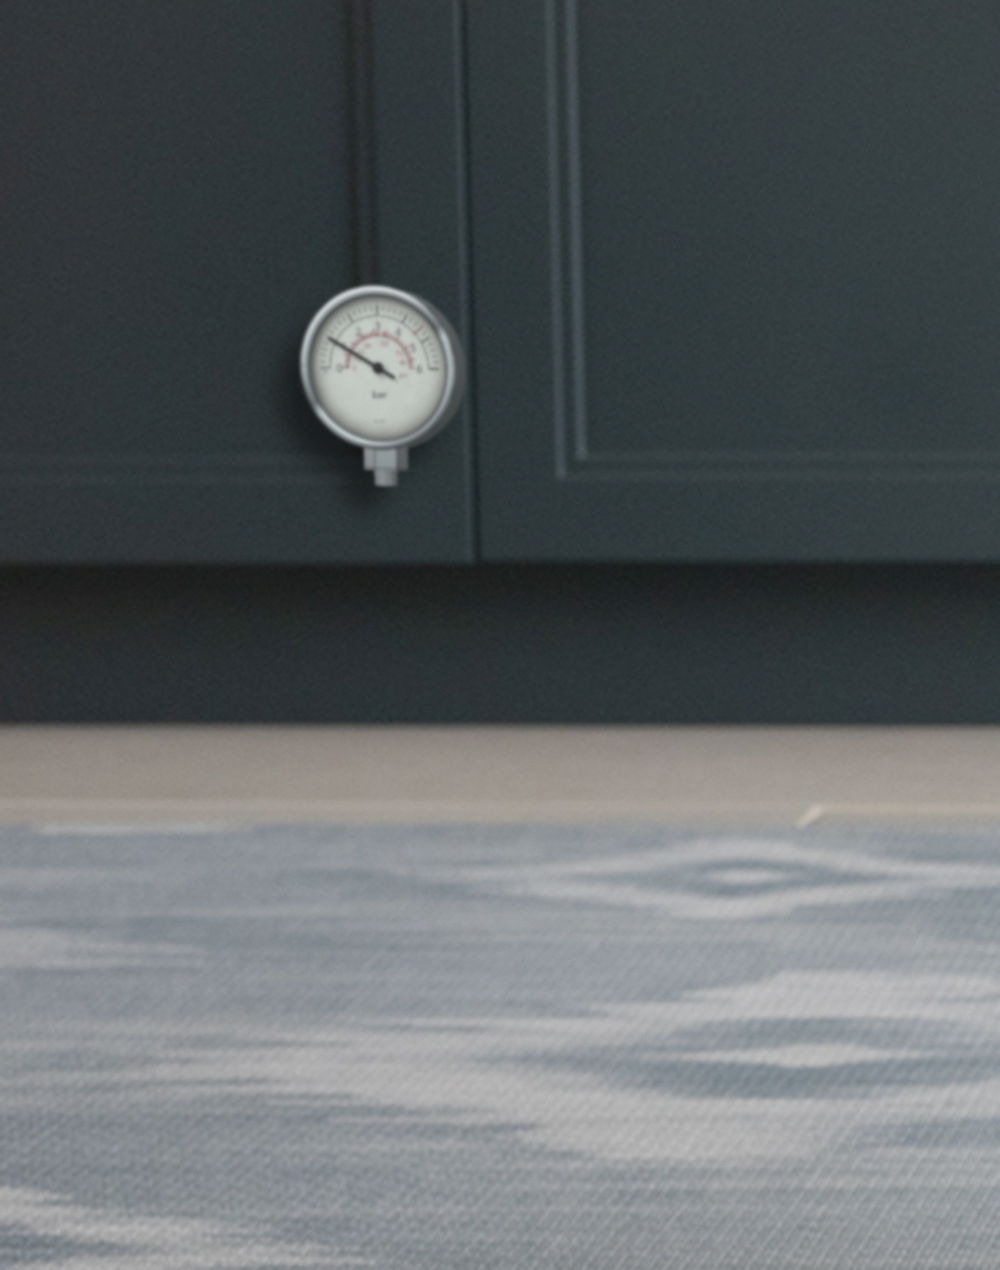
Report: 1 bar
